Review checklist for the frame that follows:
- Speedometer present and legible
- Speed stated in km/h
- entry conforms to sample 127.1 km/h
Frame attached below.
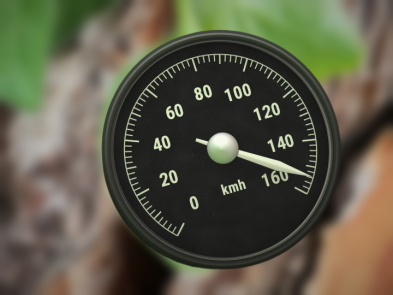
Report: 154 km/h
